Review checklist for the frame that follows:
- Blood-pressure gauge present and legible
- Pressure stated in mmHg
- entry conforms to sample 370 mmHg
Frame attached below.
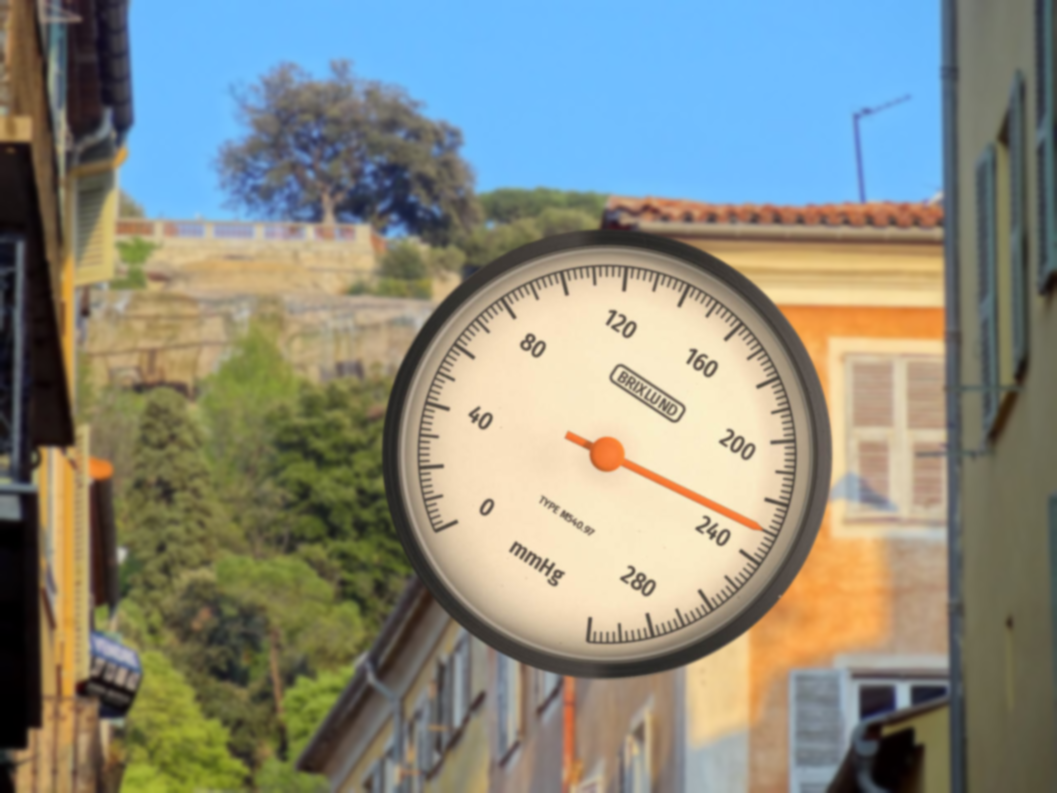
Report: 230 mmHg
